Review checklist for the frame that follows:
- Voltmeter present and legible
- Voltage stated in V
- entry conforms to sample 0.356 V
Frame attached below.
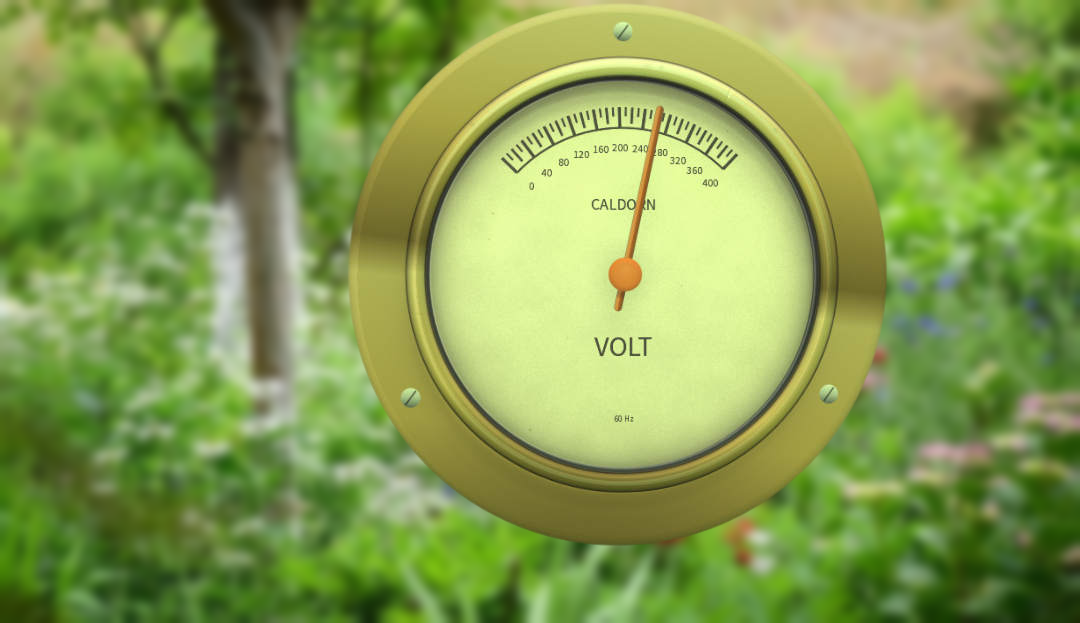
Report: 260 V
